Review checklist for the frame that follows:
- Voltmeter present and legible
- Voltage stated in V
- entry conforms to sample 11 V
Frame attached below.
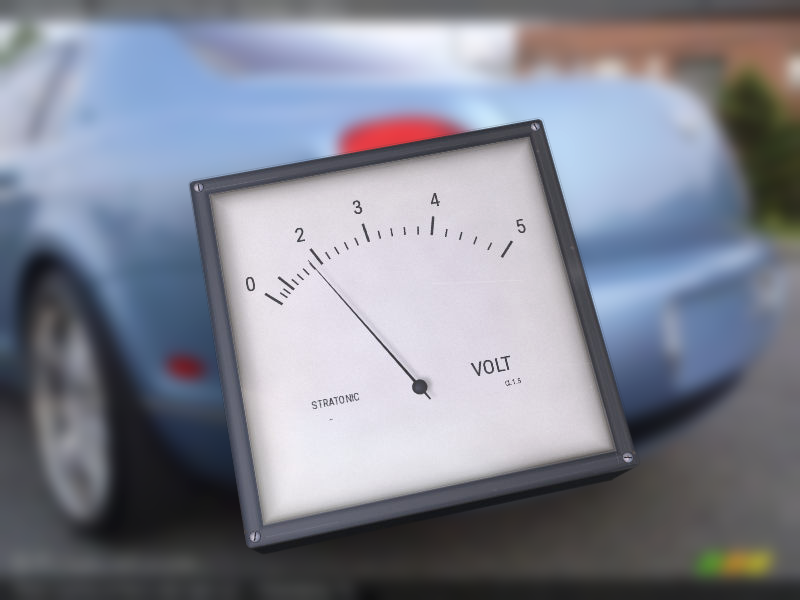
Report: 1.8 V
